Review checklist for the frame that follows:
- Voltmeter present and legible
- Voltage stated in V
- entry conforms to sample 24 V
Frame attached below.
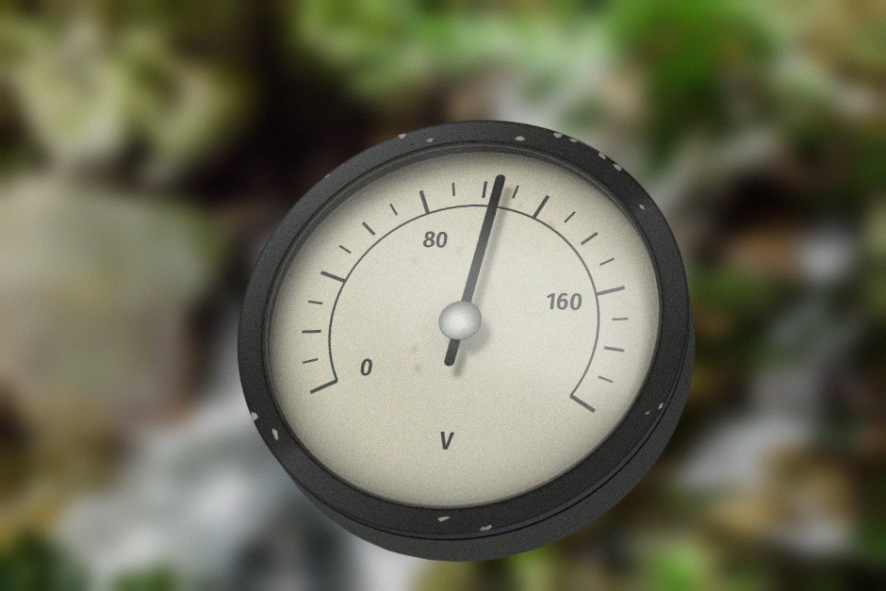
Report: 105 V
